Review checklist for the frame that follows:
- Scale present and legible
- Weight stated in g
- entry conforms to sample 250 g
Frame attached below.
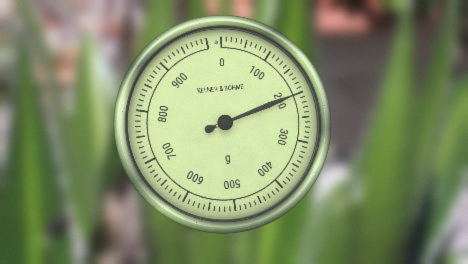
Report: 200 g
